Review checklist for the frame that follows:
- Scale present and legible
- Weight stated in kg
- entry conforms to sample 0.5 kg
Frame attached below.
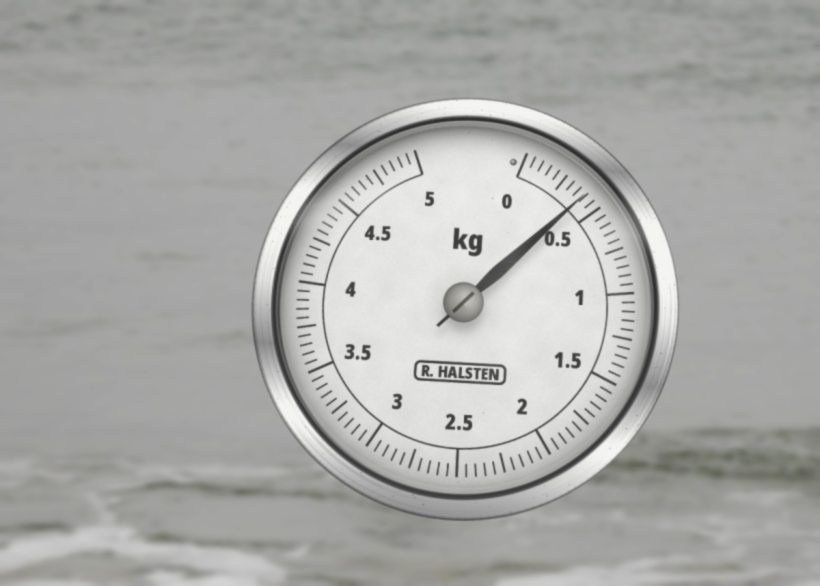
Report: 0.4 kg
